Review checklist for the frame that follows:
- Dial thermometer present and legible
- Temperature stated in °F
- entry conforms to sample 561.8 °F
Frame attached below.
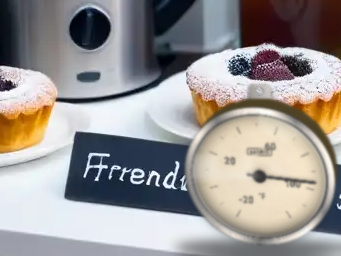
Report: 95 °F
